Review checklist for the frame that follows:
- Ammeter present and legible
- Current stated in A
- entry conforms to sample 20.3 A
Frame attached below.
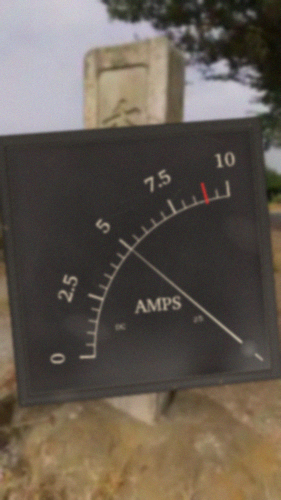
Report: 5 A
